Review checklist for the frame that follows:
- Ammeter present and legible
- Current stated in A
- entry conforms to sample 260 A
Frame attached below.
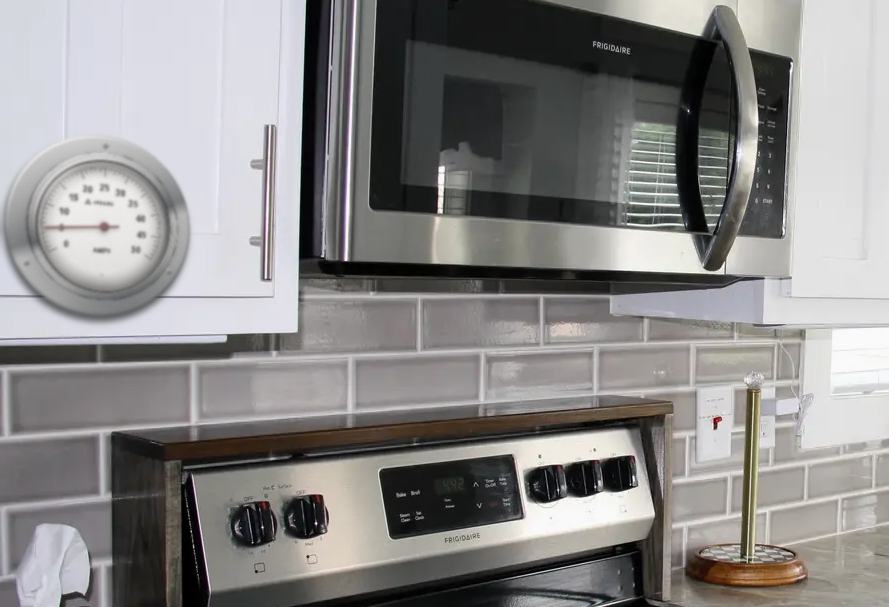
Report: 5 A
